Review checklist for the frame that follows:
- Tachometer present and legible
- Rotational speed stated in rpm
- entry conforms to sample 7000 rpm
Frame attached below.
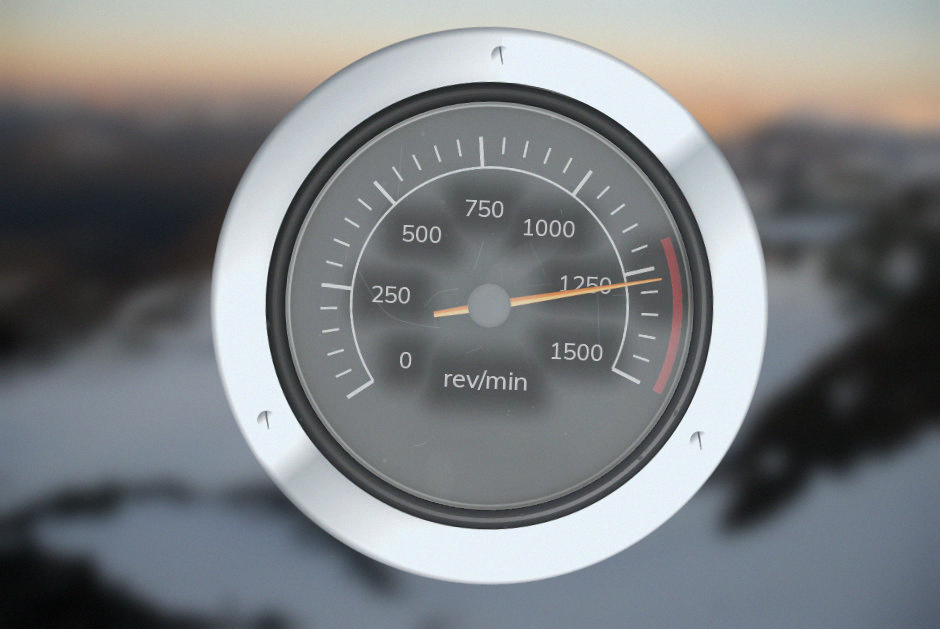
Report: 1275 rpm
